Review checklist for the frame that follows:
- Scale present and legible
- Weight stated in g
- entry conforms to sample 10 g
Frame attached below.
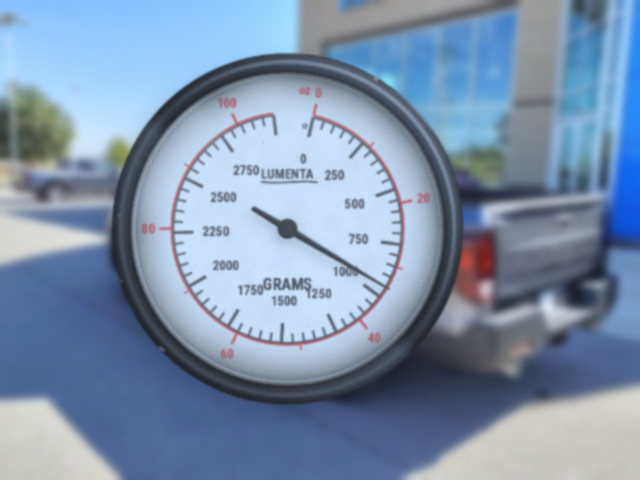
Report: 950 g
